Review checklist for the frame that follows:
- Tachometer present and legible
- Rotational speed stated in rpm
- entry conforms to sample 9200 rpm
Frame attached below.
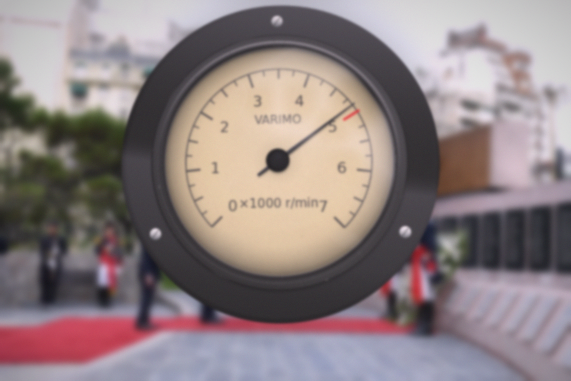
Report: 4875 rpm
